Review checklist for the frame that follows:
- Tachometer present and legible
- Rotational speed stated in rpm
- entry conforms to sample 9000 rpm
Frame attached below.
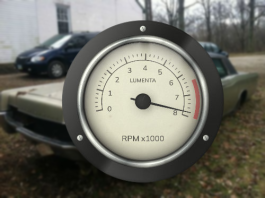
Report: 7800 rpm
